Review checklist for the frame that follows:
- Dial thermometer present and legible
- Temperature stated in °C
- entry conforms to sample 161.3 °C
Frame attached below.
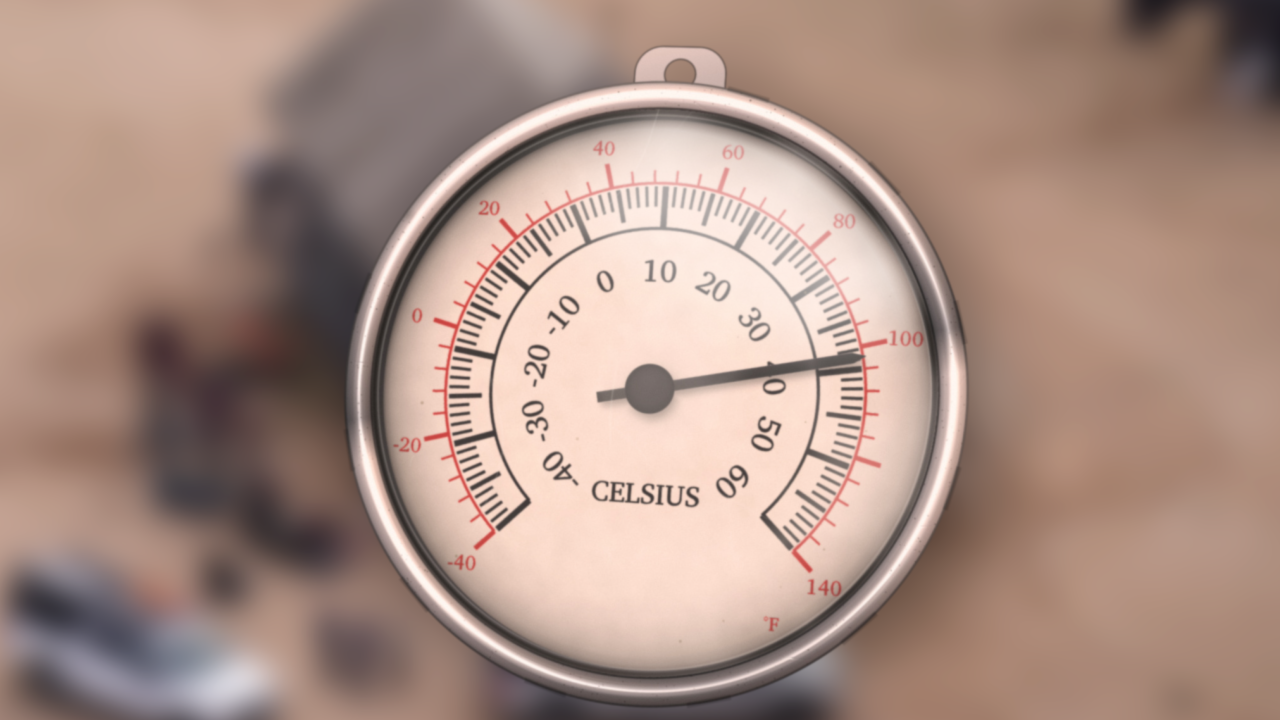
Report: 39 °C
